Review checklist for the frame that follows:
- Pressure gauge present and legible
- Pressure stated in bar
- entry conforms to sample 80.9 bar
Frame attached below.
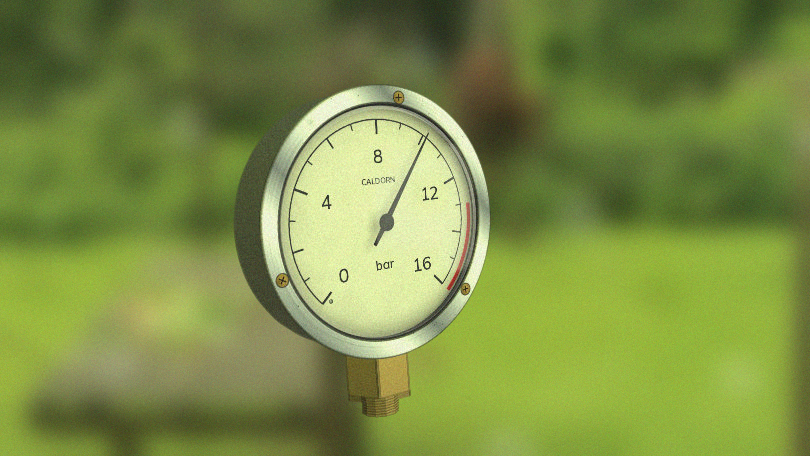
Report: 10 bar
